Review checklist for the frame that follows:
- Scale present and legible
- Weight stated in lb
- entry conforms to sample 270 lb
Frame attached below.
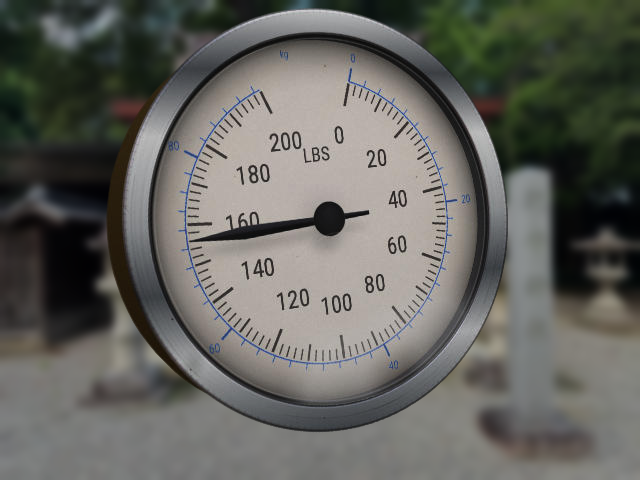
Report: 156 lb
